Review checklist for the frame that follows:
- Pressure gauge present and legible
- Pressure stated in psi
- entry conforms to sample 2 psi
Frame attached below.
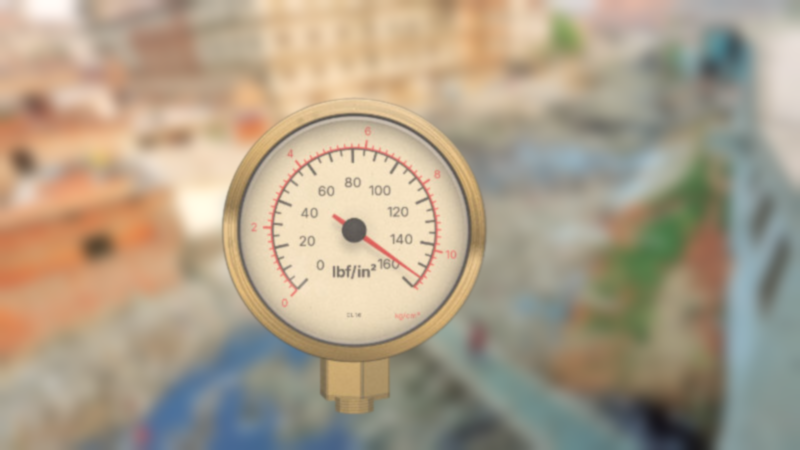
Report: 155 psi
